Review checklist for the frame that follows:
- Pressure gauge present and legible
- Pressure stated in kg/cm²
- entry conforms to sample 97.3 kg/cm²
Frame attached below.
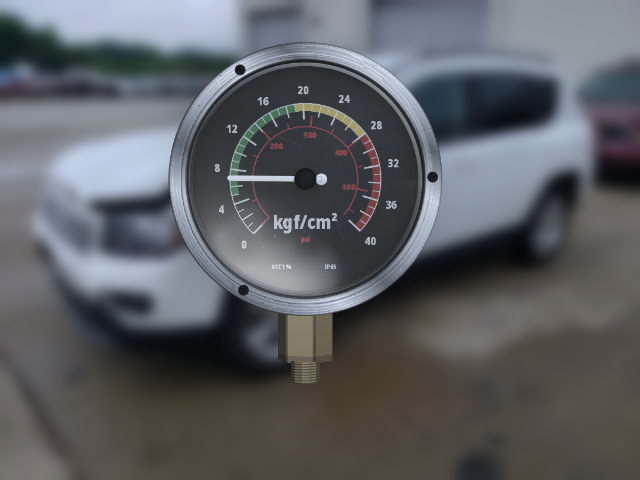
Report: 7 kg/cm²
